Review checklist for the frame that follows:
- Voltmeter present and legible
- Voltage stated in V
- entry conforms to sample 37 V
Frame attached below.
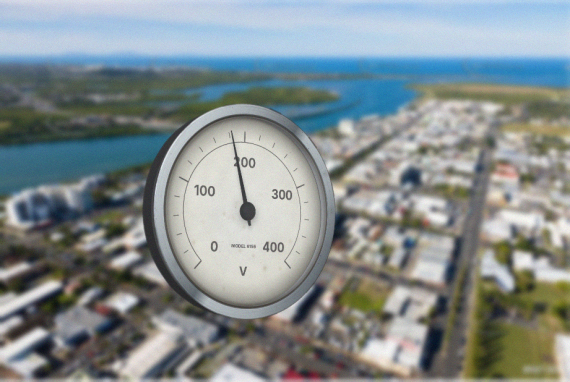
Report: 180 V
